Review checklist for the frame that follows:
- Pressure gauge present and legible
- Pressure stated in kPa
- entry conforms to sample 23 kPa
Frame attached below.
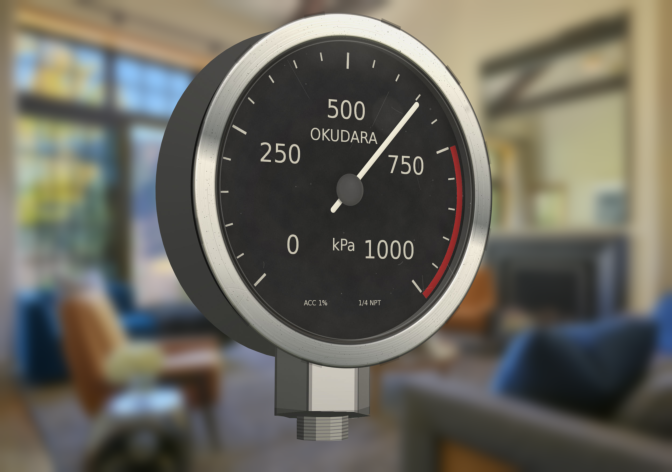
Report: 650 kPa
